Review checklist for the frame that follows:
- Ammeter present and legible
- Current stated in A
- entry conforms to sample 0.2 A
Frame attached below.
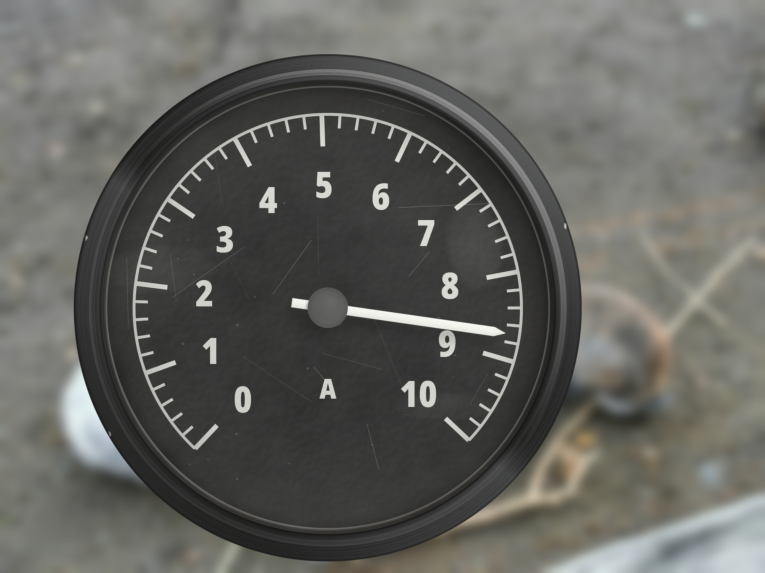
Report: 8.7 A
